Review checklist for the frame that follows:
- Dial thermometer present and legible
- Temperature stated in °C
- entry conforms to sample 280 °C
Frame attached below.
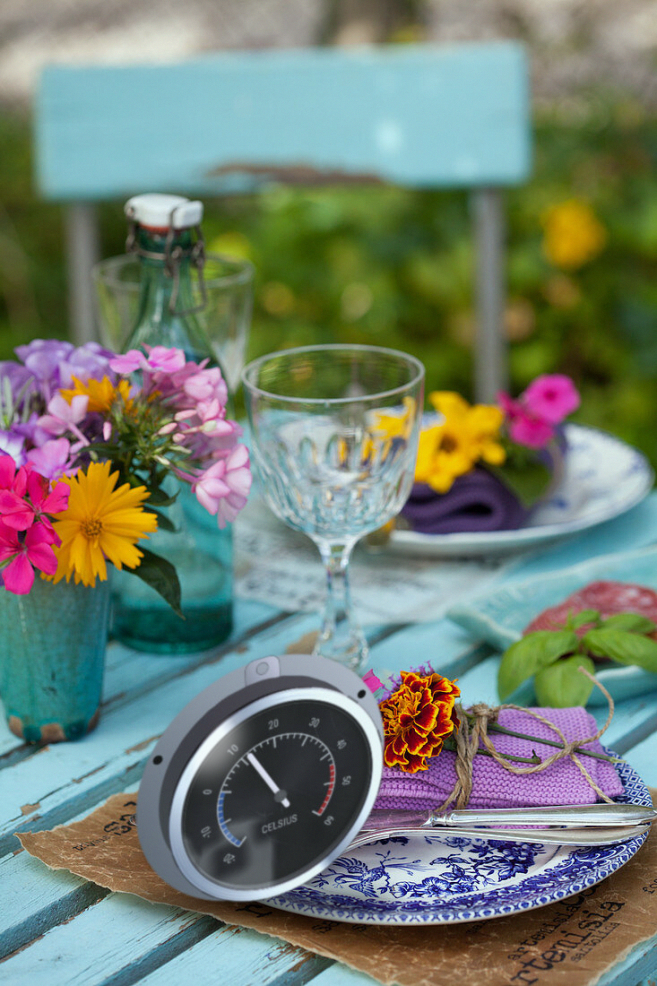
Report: 12 °C
